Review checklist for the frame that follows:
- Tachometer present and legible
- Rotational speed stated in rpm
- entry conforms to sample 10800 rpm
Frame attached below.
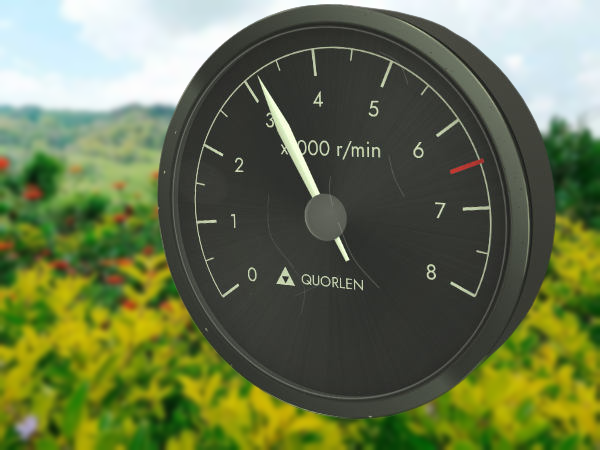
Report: 3250 rpm
